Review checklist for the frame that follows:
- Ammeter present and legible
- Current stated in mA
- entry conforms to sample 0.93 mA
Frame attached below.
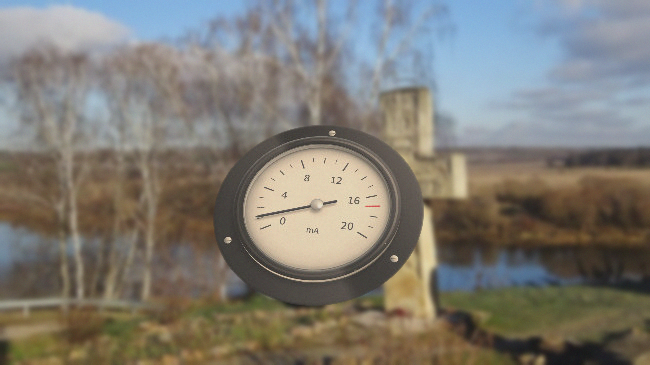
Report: 1 mA
